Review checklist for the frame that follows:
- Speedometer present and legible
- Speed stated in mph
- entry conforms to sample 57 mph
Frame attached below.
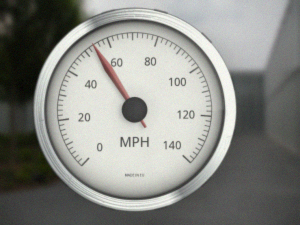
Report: 54 mph
